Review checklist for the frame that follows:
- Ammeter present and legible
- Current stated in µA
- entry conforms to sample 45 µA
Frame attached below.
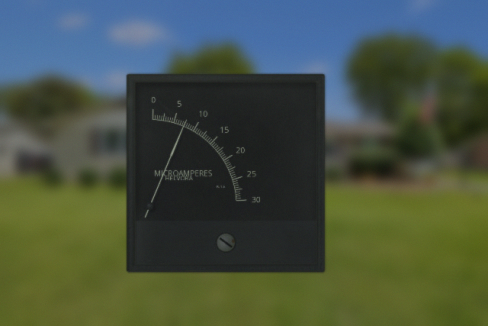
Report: 7.5 µA
